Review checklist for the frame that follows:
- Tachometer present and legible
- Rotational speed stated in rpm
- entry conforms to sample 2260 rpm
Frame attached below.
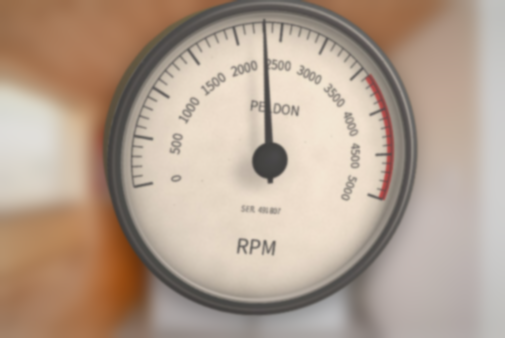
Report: 2300 rpm
